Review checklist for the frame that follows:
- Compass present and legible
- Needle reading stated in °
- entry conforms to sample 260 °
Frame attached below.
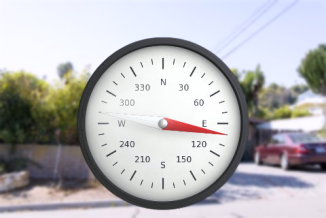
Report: 100 °
